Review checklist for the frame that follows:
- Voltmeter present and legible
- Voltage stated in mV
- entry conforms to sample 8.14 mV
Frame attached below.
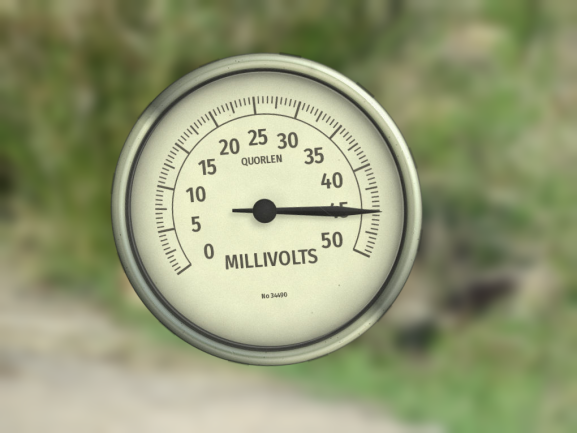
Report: 45 mV
